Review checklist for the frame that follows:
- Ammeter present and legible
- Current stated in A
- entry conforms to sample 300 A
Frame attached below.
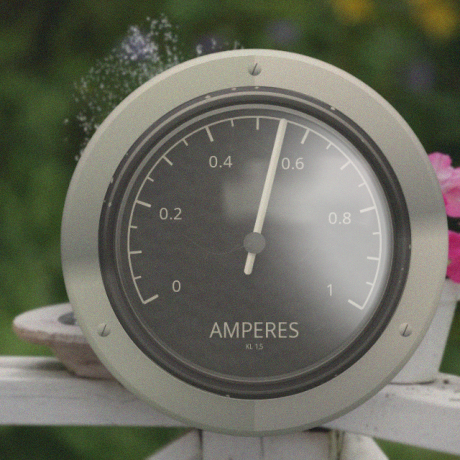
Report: 0.55 A
